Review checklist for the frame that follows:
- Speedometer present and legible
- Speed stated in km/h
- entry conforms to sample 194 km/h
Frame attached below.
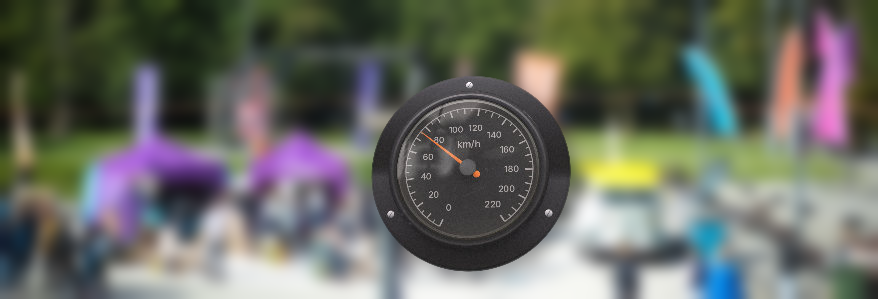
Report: 75 km/h
